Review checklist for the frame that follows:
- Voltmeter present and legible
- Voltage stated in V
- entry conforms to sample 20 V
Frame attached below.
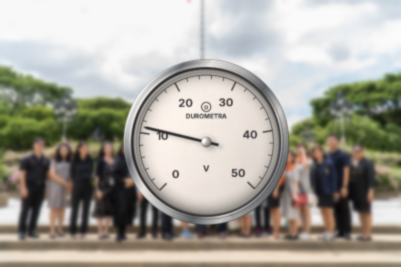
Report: 11 V
